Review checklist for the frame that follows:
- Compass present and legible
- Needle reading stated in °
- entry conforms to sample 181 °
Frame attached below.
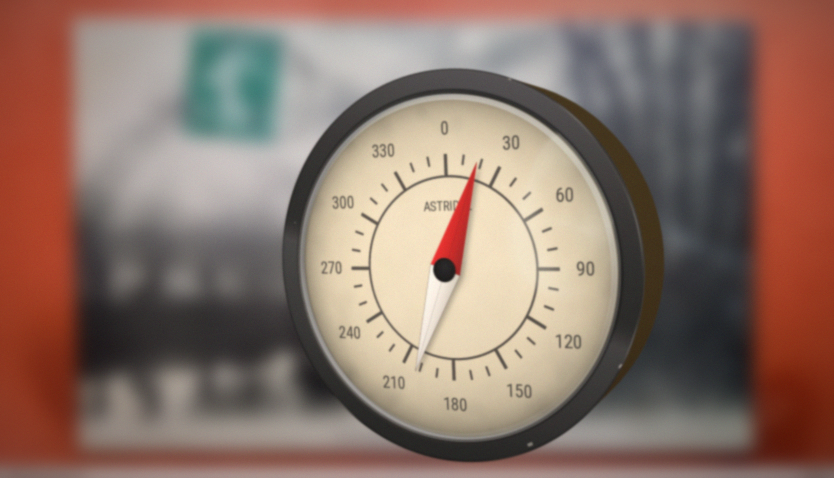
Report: 20 °
